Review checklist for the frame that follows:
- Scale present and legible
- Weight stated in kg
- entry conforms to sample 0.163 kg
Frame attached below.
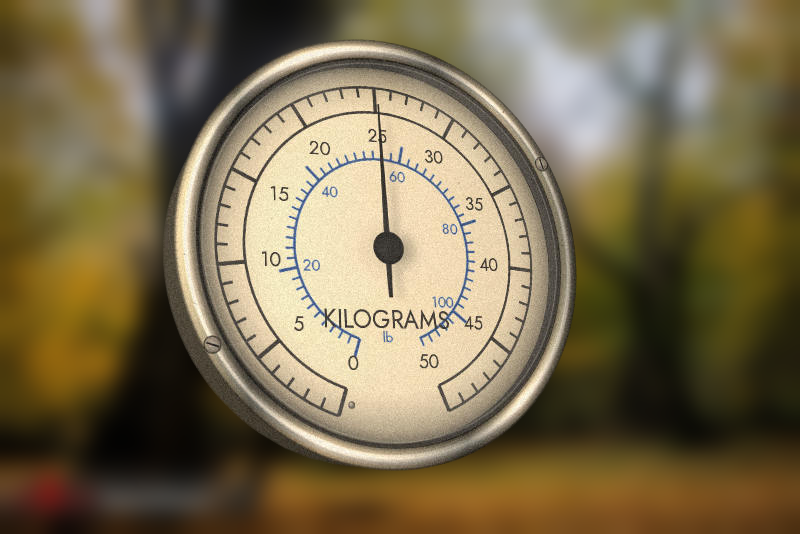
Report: 25 kg
